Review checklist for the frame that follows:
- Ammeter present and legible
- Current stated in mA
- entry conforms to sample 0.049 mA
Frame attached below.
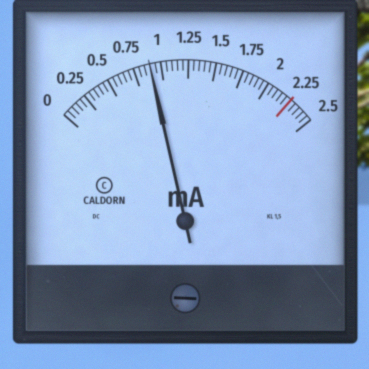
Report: 0.9 mA
